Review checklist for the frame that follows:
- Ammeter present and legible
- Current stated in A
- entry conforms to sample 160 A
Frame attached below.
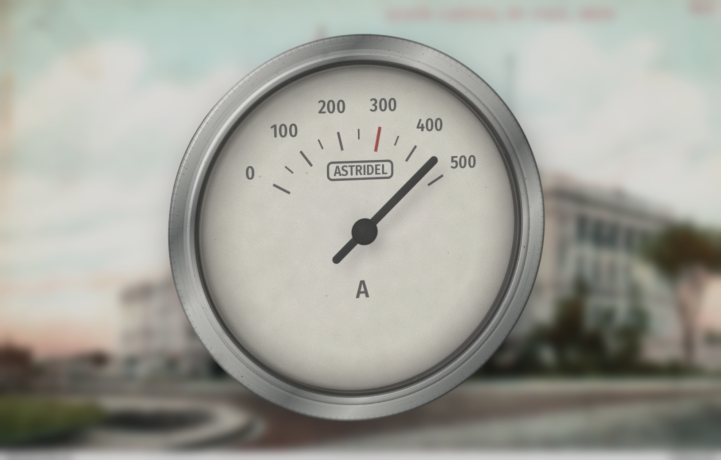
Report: 450 A
